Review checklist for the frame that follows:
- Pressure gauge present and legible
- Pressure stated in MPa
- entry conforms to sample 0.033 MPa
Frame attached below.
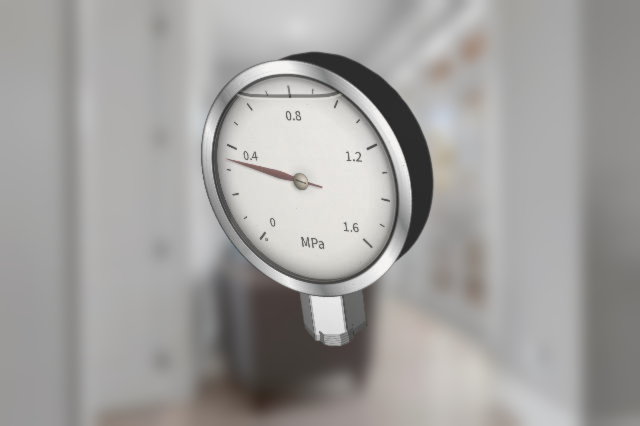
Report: 0.35 MPa
